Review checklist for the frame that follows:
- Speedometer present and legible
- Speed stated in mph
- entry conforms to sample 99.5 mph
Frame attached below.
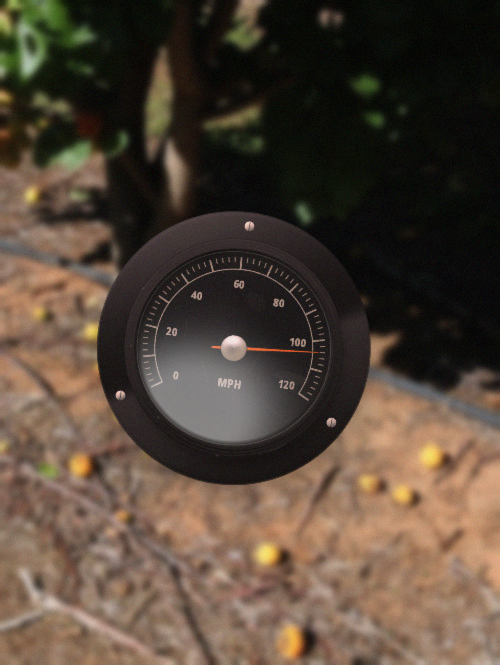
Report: 104 mph
